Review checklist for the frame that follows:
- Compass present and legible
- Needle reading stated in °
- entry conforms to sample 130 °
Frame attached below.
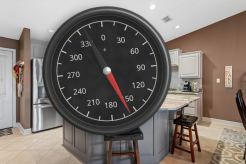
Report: 157.5 °
